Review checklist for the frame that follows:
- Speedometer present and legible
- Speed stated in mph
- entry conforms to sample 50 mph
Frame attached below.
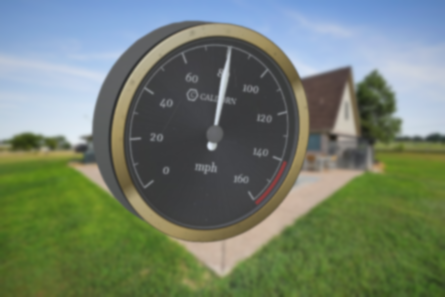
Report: 80 mph
